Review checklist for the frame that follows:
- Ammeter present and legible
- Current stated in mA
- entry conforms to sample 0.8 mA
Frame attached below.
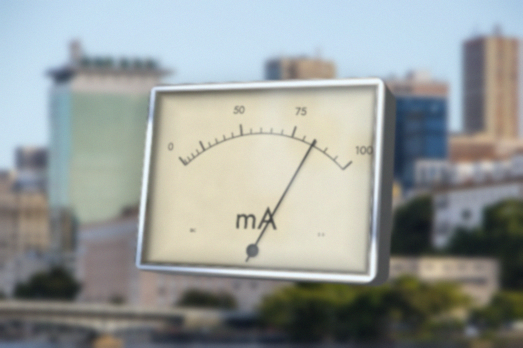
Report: 85 mA
